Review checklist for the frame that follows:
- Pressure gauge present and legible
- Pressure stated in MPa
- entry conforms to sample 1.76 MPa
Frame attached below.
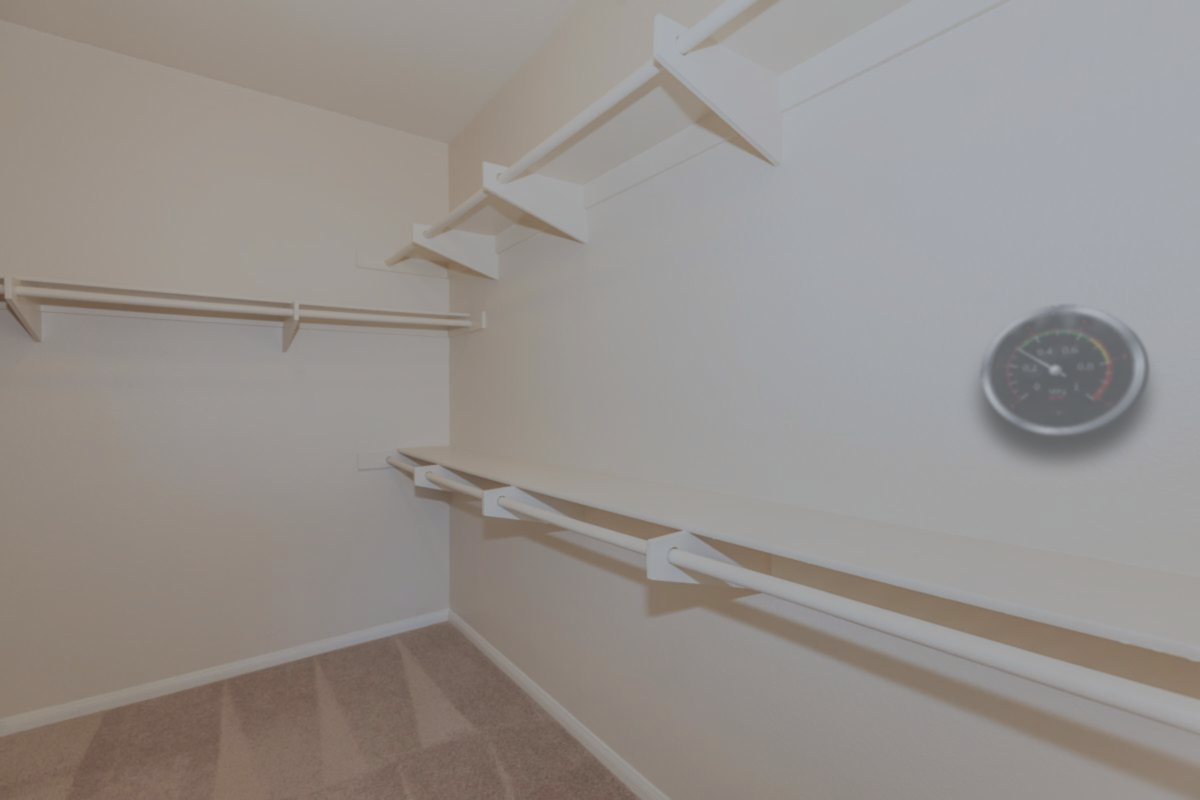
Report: 0.3 MPa
